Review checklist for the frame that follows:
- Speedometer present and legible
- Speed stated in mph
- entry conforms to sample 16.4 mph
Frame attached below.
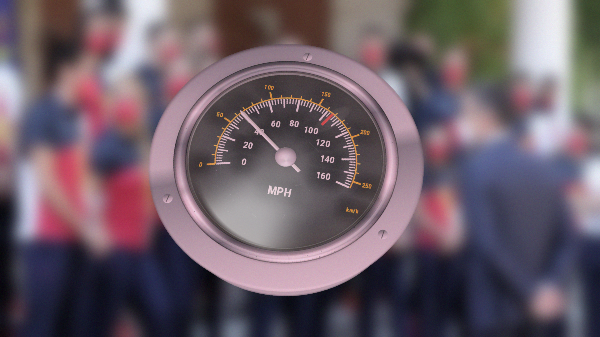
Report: 40 mph
